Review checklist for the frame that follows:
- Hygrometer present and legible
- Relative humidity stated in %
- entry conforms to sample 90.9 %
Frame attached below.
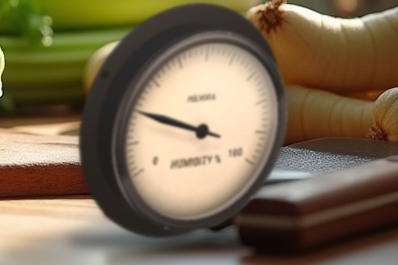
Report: 20 %
